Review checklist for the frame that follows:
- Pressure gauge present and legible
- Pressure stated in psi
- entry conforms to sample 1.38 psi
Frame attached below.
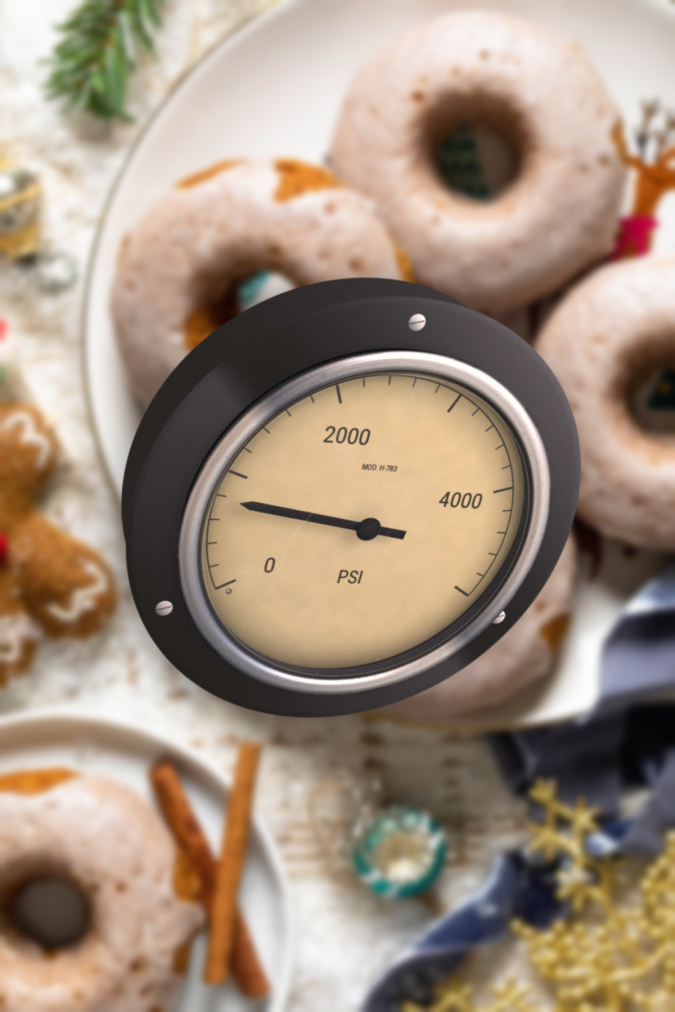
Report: 800 psi
